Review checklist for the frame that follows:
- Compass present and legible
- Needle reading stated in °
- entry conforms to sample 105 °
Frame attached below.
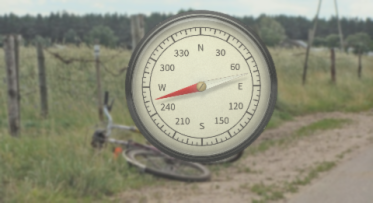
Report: 255 °
